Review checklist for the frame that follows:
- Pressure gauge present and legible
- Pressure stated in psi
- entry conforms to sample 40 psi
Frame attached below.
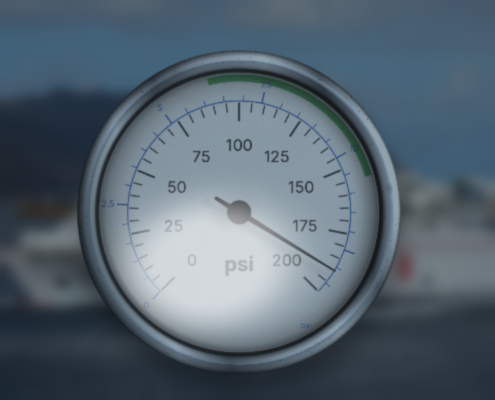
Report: 190 psi
